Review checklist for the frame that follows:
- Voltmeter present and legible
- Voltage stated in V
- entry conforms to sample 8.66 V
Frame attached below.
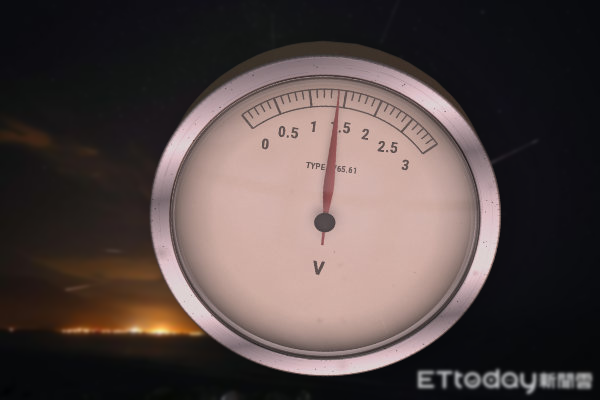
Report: 1.4 V
